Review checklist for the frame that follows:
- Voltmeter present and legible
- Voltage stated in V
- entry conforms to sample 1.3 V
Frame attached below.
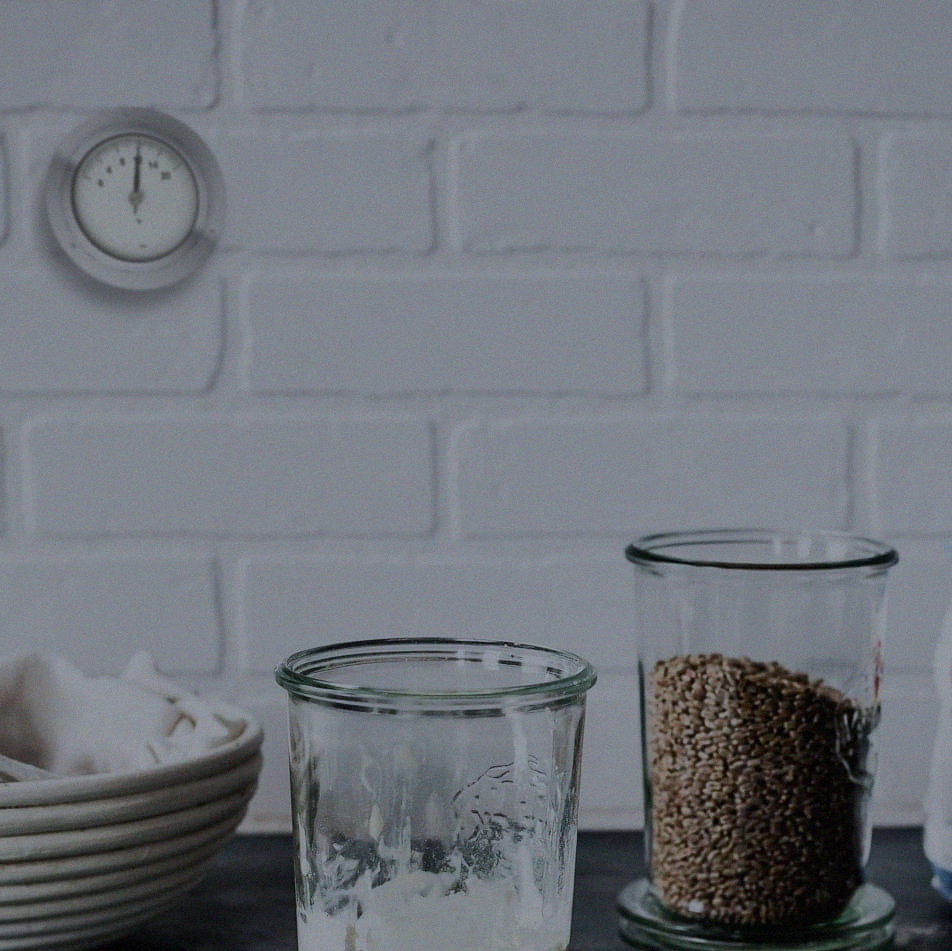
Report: 12 V
